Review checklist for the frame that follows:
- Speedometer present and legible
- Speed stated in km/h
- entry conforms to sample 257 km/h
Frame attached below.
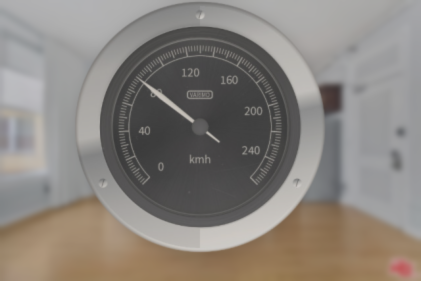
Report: 80 km/h
